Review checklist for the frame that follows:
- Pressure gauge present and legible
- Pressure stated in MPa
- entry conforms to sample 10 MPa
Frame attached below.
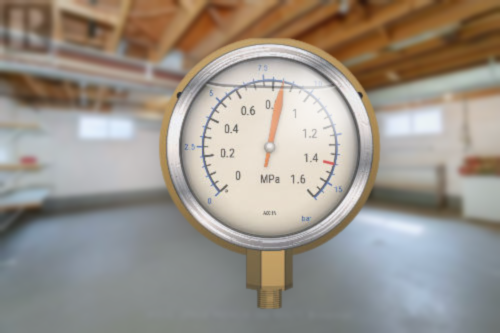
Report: 0.85 MPa
